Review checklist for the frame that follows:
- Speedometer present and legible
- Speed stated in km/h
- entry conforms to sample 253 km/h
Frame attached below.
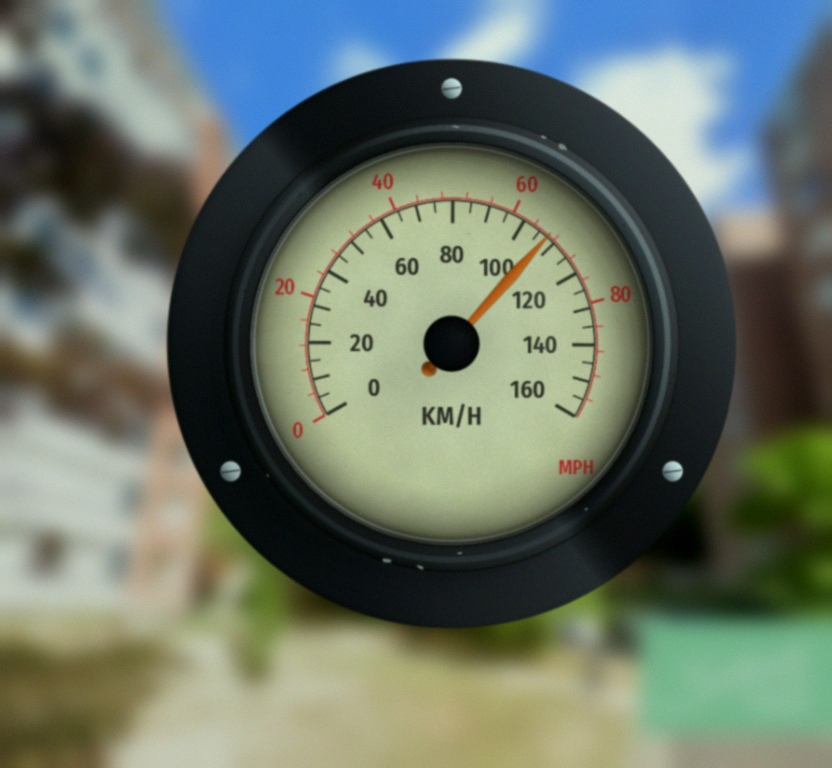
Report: 107.5 km/h
